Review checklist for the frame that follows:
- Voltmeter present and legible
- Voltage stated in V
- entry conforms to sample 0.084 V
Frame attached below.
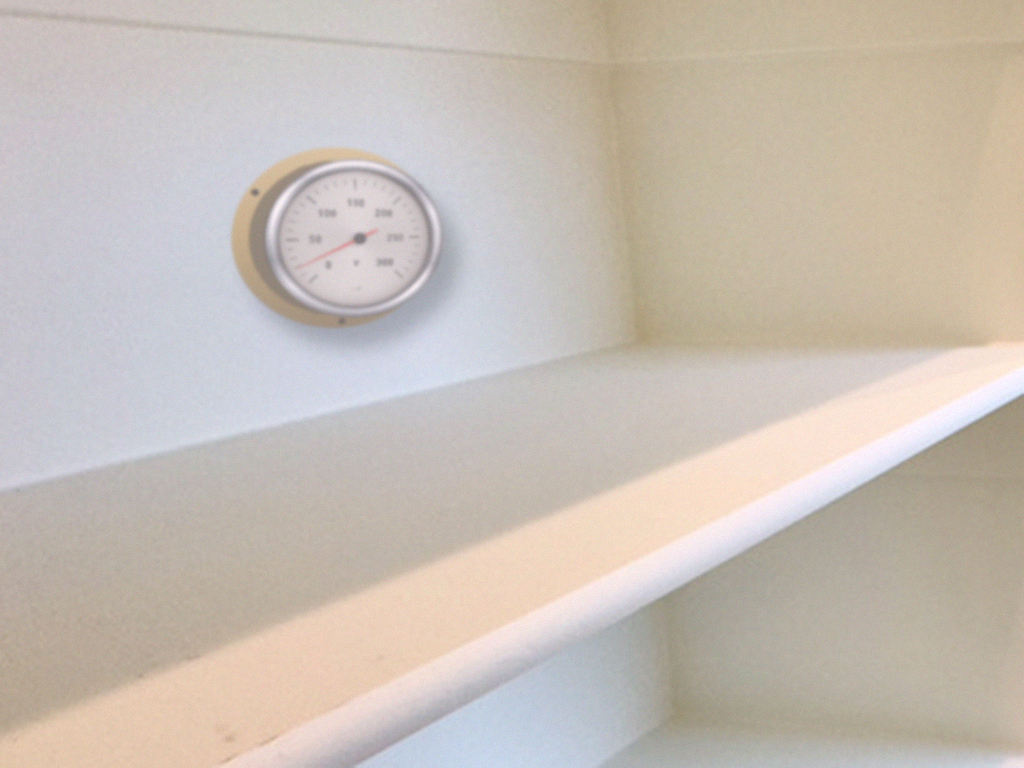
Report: 20 V
